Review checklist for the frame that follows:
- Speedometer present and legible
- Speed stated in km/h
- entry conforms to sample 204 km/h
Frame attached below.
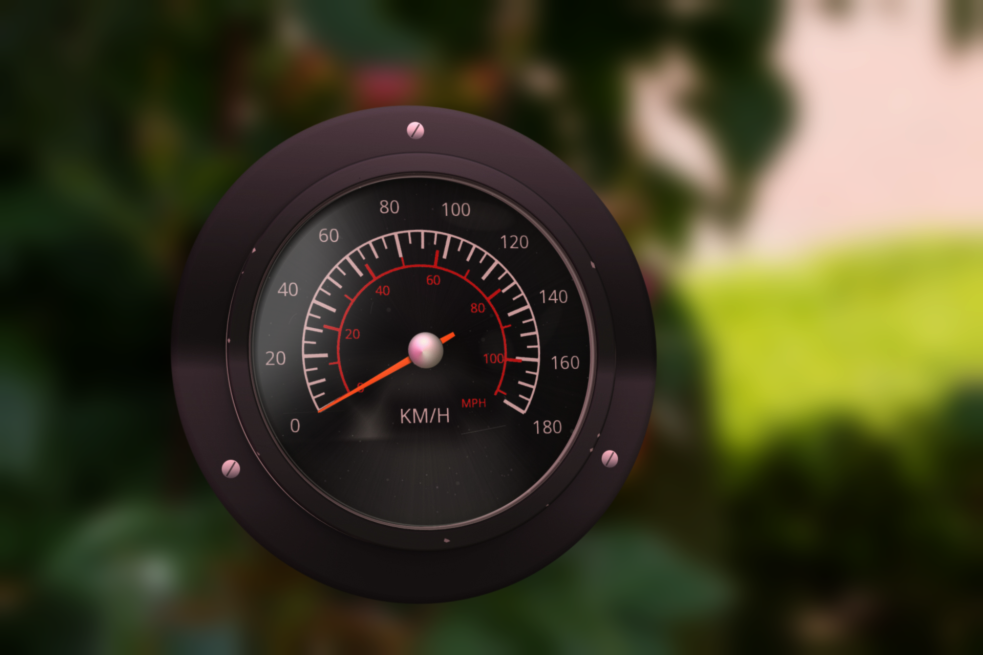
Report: 0 km/h
